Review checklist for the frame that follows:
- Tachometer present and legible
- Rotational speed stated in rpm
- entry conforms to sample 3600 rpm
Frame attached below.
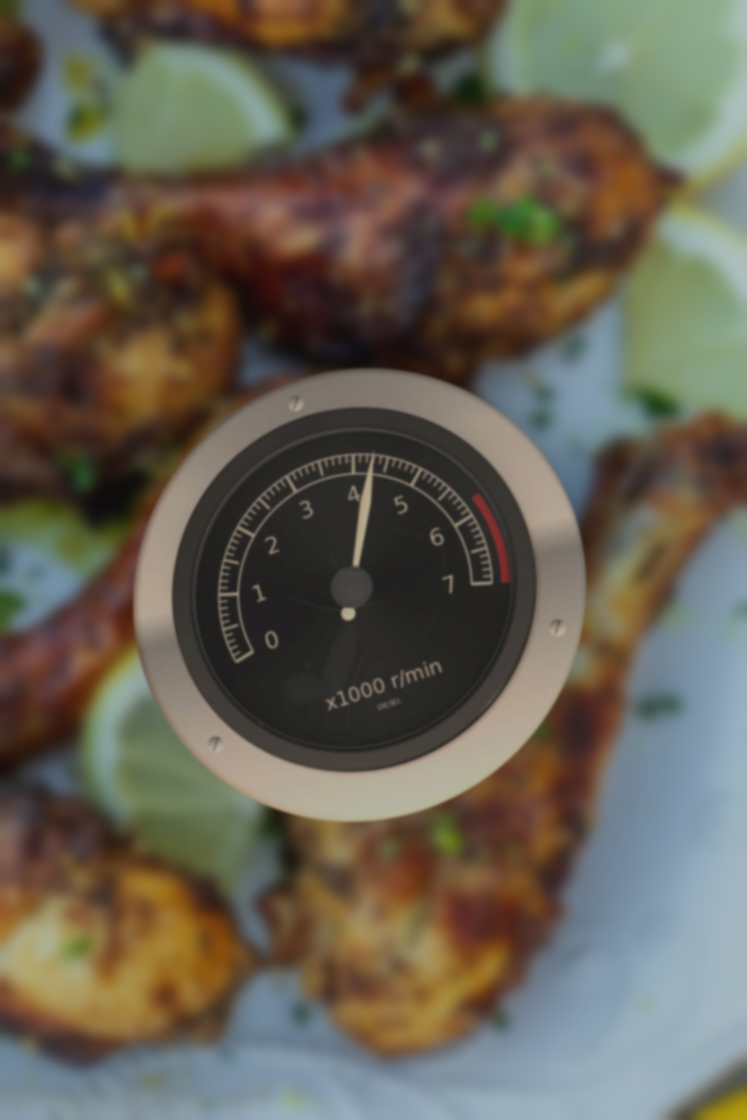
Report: 4300 rpm
